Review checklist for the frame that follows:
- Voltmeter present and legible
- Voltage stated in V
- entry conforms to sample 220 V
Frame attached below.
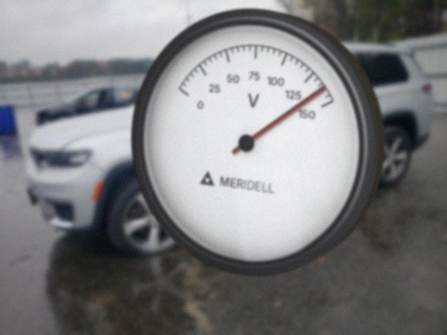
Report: 140 V
